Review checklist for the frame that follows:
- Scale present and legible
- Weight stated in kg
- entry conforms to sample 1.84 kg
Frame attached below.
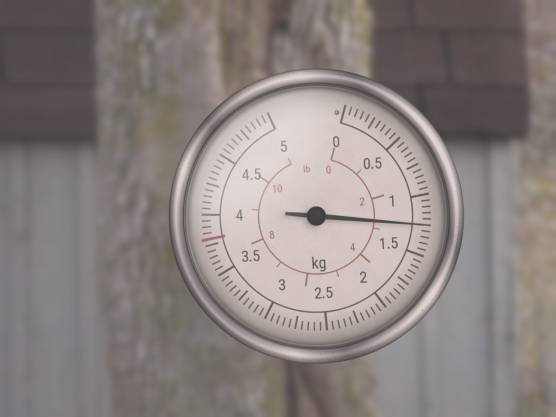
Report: 1.25 kg
